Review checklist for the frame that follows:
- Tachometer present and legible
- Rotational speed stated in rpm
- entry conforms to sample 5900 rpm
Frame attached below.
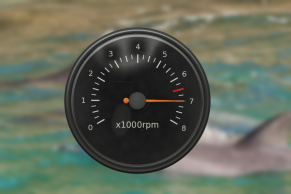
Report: 7000 rpm
